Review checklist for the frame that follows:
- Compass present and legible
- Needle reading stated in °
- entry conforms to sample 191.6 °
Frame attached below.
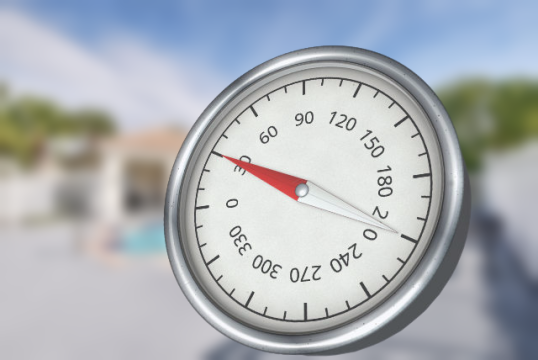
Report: 30 °
